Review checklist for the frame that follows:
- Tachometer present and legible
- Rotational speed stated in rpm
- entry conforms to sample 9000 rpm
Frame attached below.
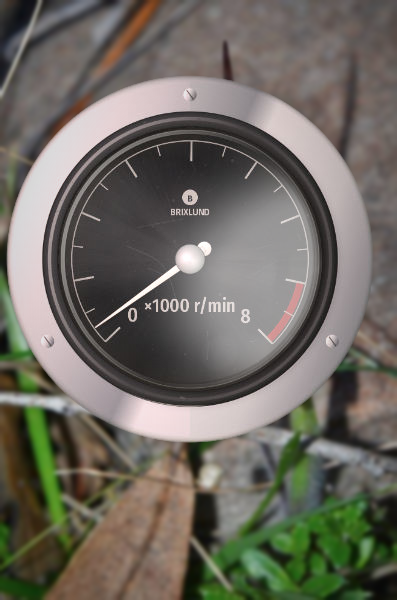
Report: 250 rpm
